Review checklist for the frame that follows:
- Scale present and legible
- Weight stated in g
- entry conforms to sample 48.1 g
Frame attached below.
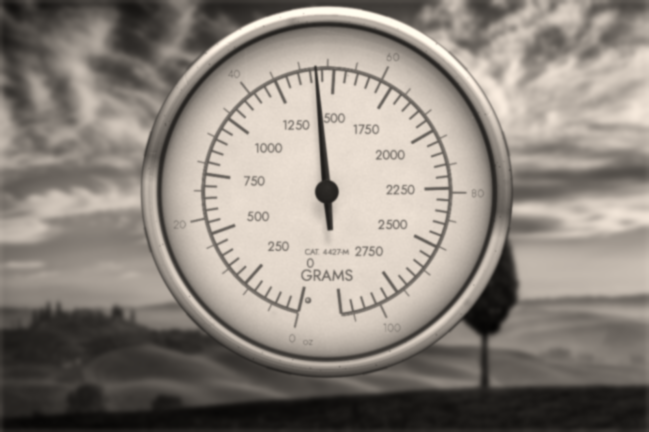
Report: 1425 g
